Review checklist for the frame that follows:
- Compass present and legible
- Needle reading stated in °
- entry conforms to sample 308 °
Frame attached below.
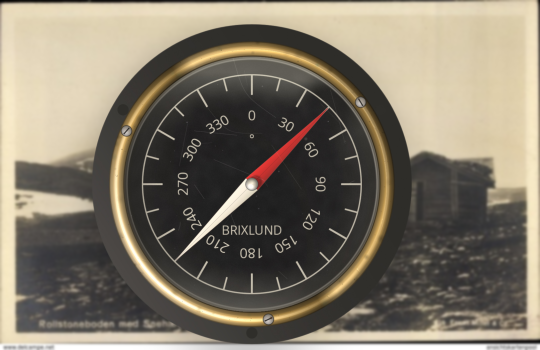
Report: 45 °
